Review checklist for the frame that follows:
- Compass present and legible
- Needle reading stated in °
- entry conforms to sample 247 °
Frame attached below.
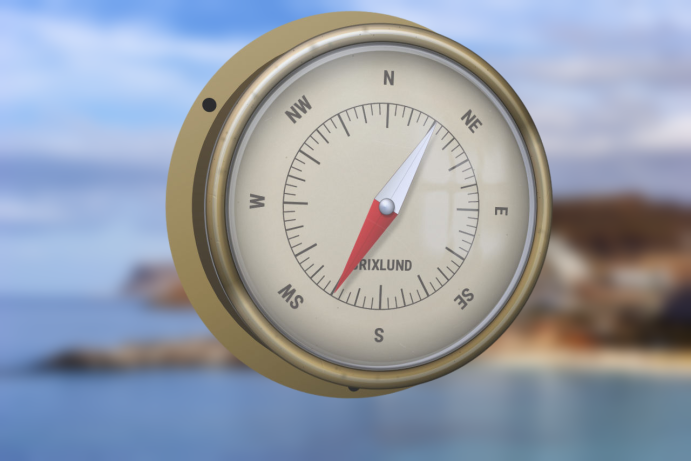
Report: 210 °
